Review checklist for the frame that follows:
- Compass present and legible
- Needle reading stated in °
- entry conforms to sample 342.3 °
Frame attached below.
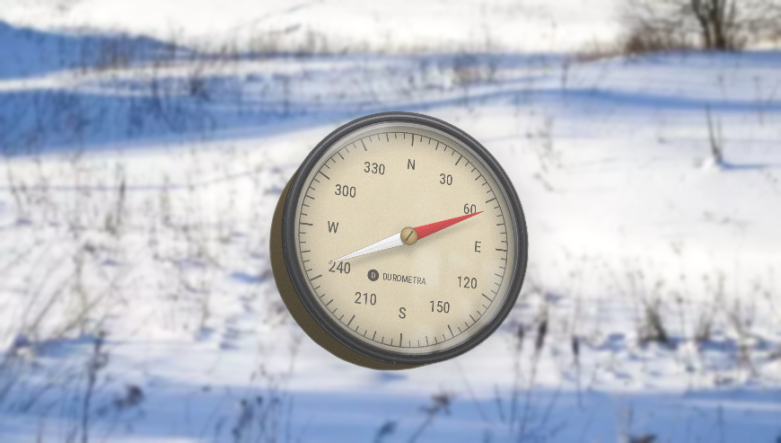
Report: 65 °
